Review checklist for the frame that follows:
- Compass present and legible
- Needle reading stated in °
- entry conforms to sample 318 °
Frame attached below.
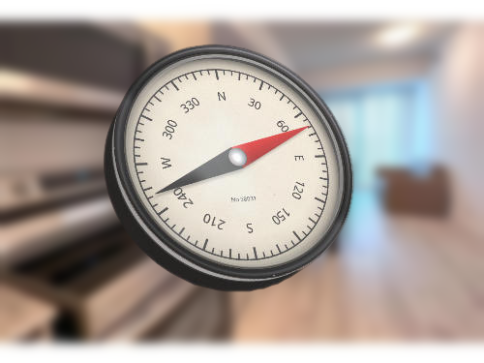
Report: 70 °
